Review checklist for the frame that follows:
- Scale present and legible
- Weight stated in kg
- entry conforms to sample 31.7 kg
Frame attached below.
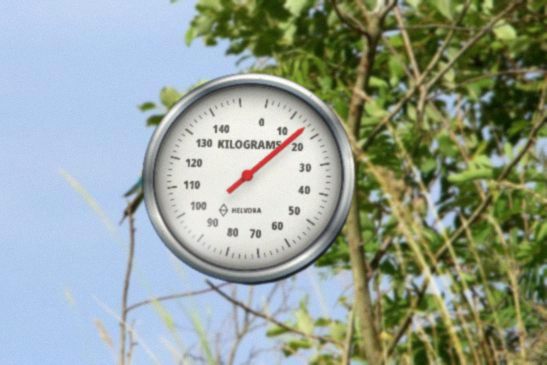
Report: 16 kg
